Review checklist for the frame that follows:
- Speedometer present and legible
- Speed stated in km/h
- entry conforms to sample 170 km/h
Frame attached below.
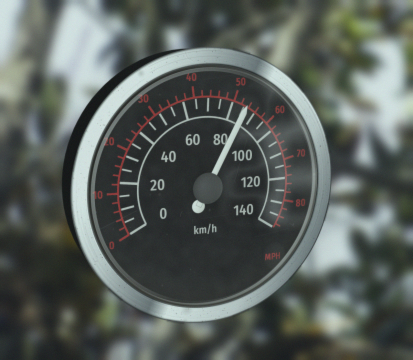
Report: 85 km/h
